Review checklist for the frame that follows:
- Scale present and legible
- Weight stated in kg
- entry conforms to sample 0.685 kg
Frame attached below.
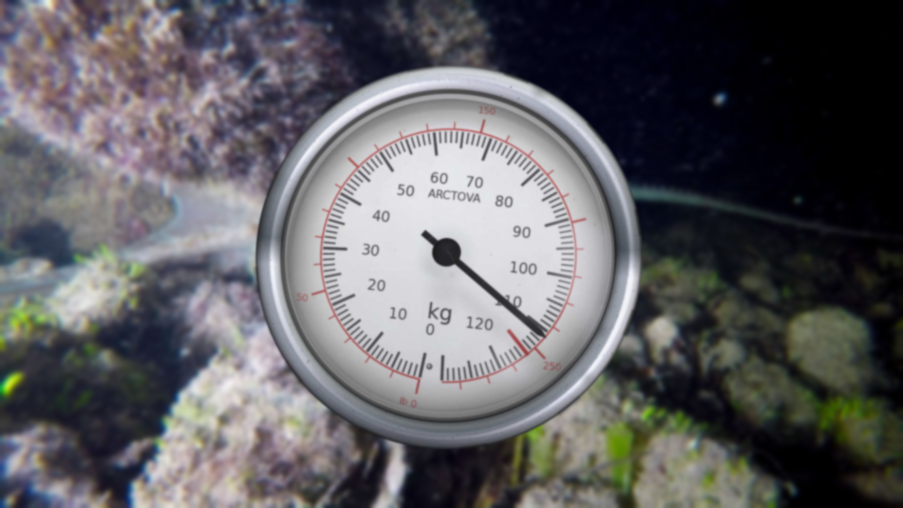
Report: 111 kg
